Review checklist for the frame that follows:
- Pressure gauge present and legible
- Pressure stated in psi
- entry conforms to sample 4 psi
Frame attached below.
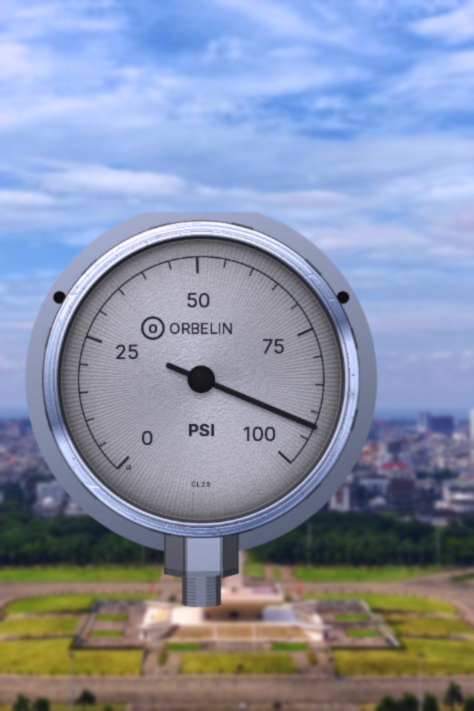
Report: 92.5 psi
